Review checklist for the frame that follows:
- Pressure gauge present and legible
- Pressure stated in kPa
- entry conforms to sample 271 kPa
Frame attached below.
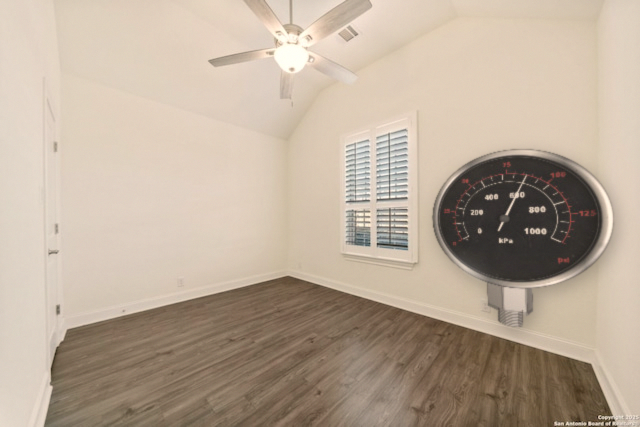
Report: 600 kPa
